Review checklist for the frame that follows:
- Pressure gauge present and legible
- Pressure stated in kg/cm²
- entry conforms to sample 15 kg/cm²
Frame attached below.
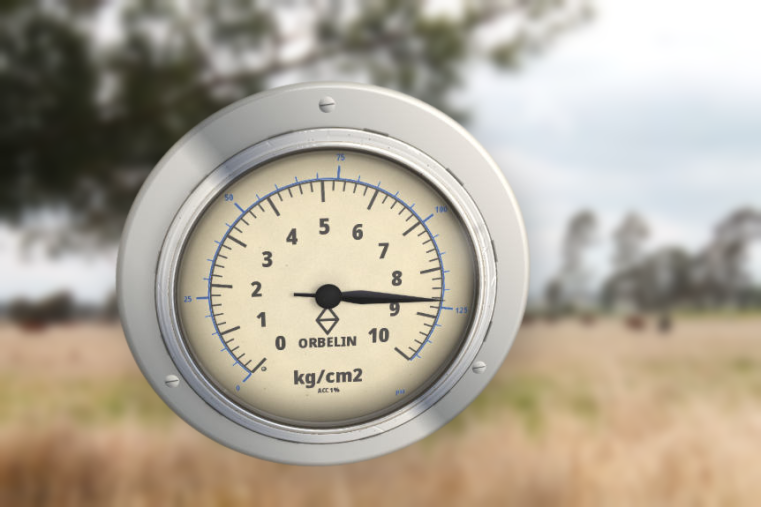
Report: 8.6 kg/cm²
